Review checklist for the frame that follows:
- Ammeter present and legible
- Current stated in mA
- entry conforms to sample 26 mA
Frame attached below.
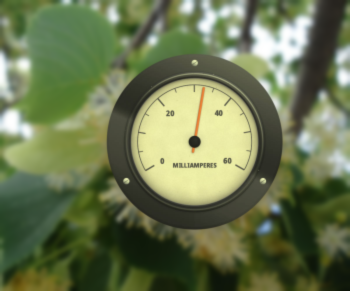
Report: 32.5 mA
